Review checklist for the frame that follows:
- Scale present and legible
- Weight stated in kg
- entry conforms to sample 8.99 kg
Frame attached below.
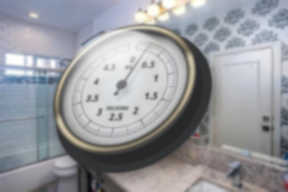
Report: 0.25 kg
